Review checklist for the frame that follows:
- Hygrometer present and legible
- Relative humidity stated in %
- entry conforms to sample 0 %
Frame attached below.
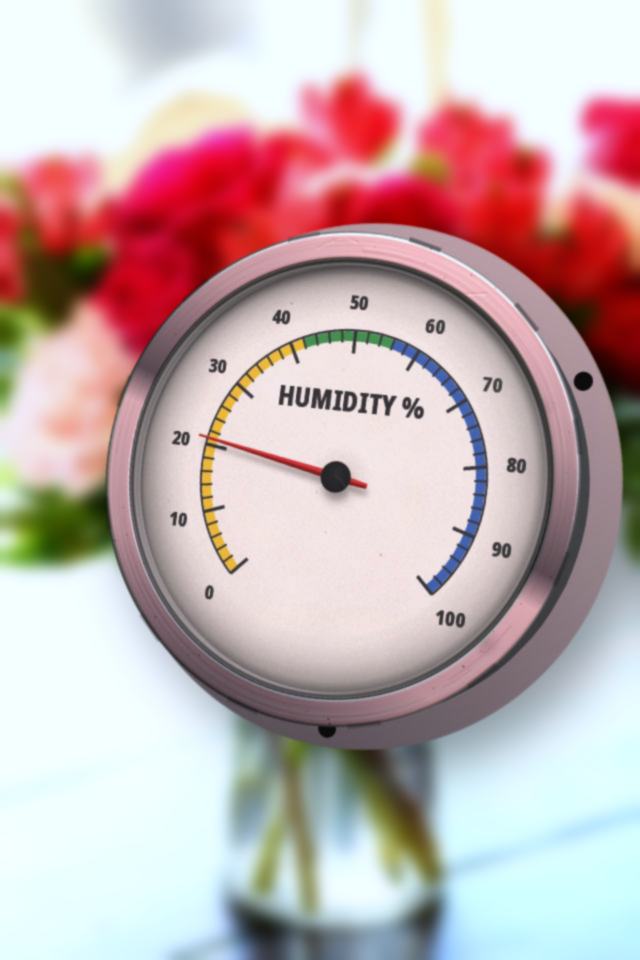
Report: 21 %
